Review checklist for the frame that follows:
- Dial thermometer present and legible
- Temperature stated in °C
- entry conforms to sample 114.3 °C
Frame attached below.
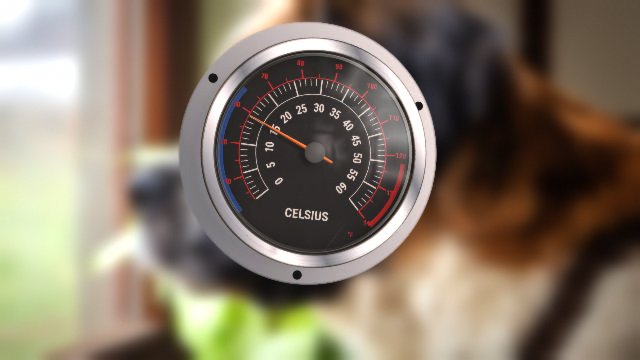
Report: 15 °C
